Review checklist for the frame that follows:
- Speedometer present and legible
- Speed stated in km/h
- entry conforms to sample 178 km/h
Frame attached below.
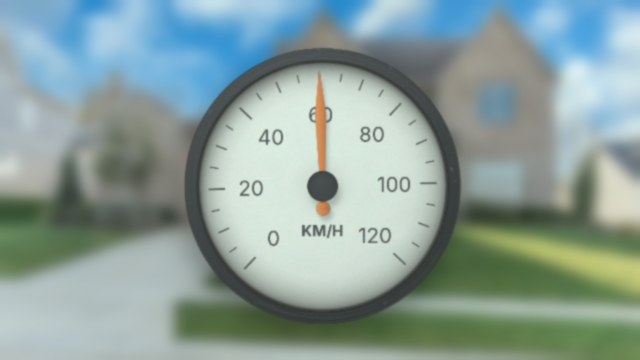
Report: 60 km/h
